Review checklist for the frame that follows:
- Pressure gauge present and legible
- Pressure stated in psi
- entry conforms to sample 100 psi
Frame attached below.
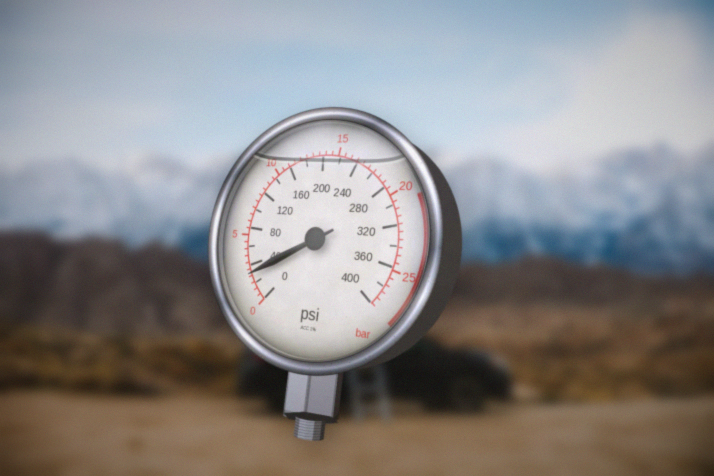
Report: 30 psi
